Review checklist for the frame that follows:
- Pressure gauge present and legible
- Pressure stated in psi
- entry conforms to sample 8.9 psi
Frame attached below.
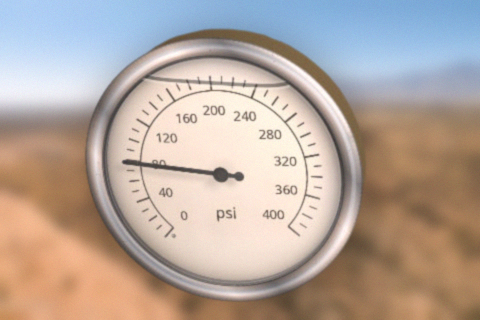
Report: 80 psi
